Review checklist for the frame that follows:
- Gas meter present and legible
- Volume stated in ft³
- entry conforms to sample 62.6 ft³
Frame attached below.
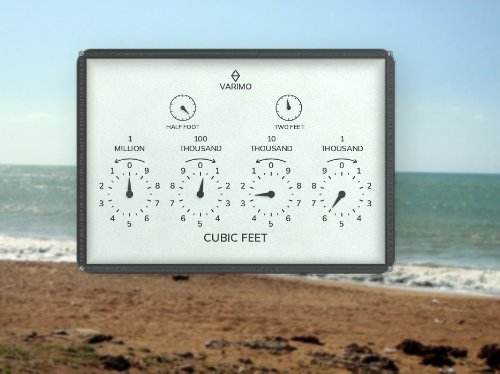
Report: 2600 ft³
